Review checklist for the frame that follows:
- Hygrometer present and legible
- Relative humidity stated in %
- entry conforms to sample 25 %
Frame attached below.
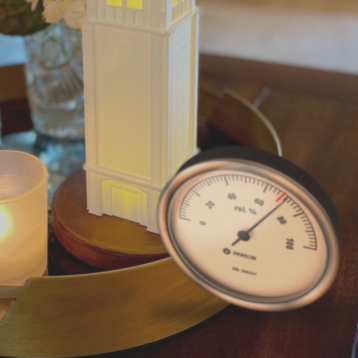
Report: 70 %
